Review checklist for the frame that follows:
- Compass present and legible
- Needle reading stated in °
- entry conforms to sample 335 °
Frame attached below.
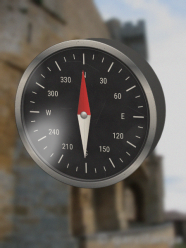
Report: 0 °
